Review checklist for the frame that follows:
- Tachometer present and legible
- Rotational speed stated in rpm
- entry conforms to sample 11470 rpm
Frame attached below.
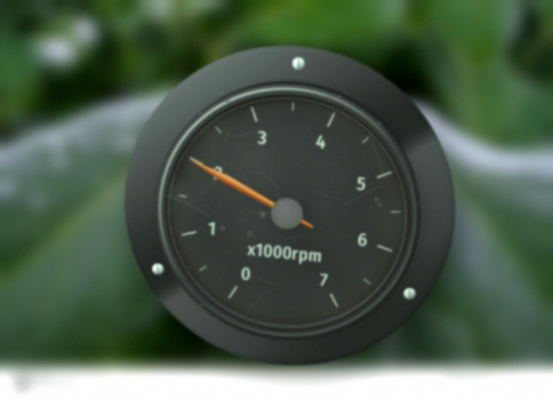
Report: 2000 rpm
